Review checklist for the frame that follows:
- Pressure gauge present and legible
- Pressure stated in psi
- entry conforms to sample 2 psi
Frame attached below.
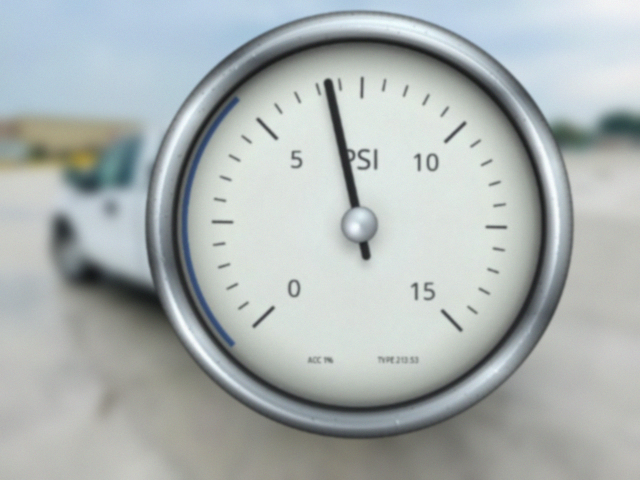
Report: 6.75 psi
